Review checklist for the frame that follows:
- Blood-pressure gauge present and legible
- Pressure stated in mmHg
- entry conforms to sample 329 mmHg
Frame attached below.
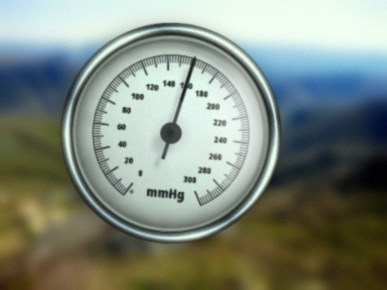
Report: 160 mmHg
